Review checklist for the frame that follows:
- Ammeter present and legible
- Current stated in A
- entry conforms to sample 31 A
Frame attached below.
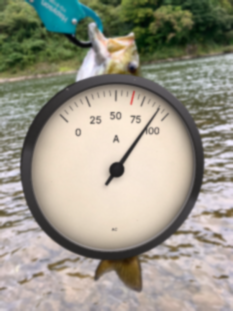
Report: 90 A
